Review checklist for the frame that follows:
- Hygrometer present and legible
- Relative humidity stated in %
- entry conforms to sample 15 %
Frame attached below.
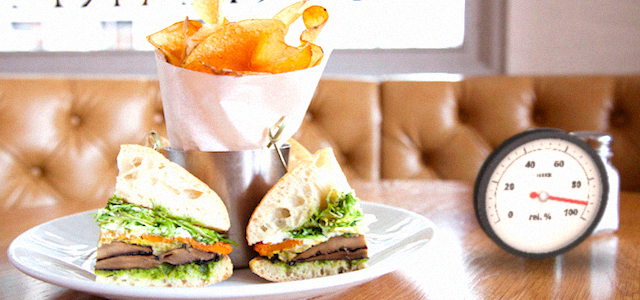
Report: 92 %
